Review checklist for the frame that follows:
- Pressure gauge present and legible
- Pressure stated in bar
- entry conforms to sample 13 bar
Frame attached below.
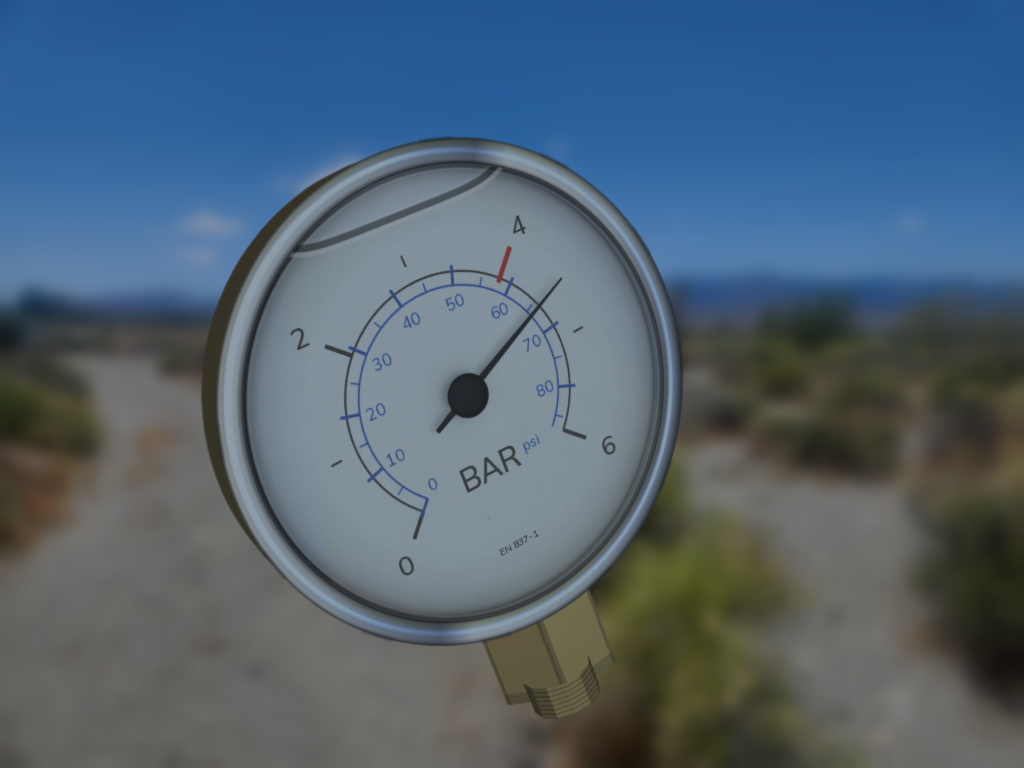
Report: 4.5 bar
